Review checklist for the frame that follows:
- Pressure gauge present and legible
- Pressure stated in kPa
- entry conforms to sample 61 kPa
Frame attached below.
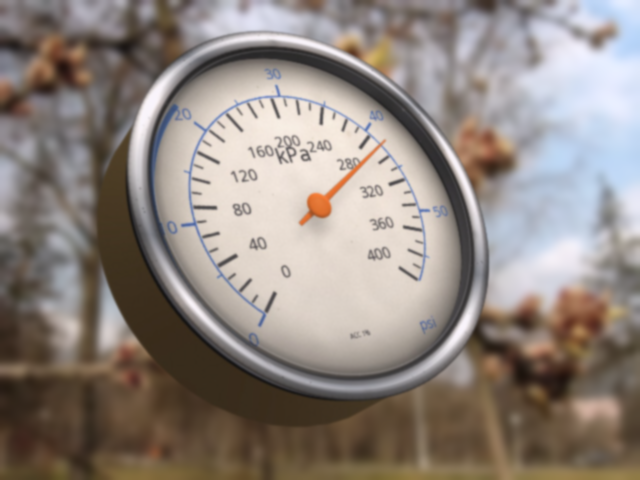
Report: 290 kPa
